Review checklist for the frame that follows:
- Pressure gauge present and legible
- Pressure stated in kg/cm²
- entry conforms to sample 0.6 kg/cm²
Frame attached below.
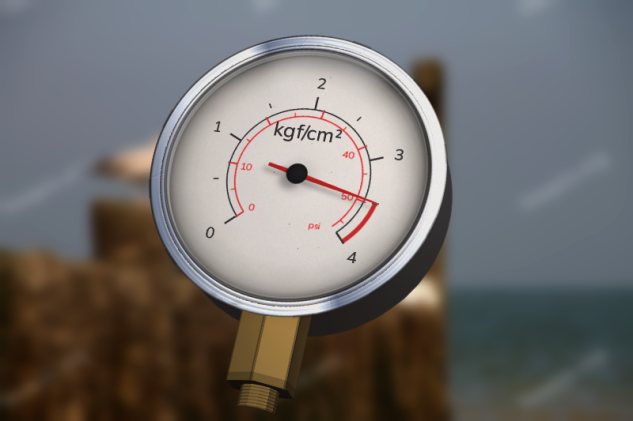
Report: 3.5 kg/cm²
